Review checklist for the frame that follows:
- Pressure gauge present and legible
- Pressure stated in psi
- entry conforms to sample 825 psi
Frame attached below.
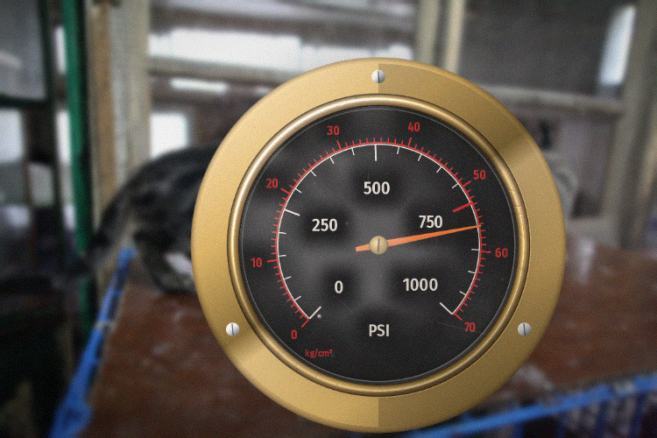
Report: 800 psi
